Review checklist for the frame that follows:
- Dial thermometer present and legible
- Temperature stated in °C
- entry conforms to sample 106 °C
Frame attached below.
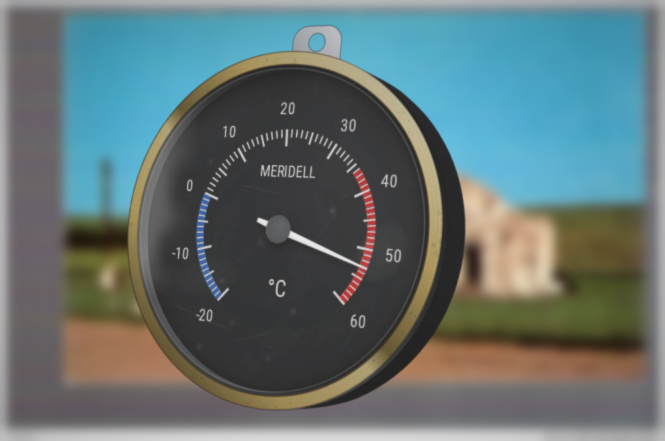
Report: 53 °C
